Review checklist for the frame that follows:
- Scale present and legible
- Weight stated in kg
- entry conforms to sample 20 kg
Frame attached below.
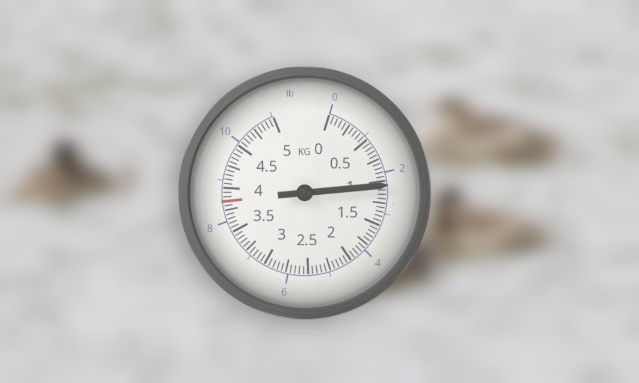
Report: 1.05 kg
